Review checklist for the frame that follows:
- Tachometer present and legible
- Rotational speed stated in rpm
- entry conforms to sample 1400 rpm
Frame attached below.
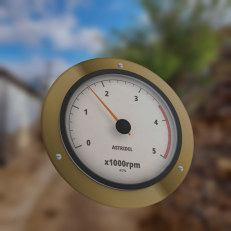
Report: 1600 rpm
